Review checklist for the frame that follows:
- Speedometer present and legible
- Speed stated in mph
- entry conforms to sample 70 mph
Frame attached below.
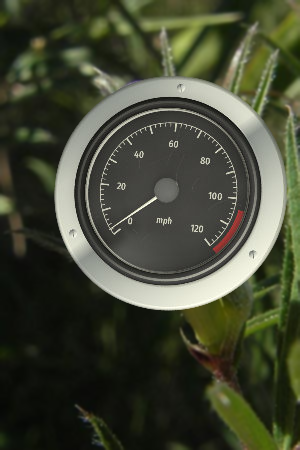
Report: 2 mph
